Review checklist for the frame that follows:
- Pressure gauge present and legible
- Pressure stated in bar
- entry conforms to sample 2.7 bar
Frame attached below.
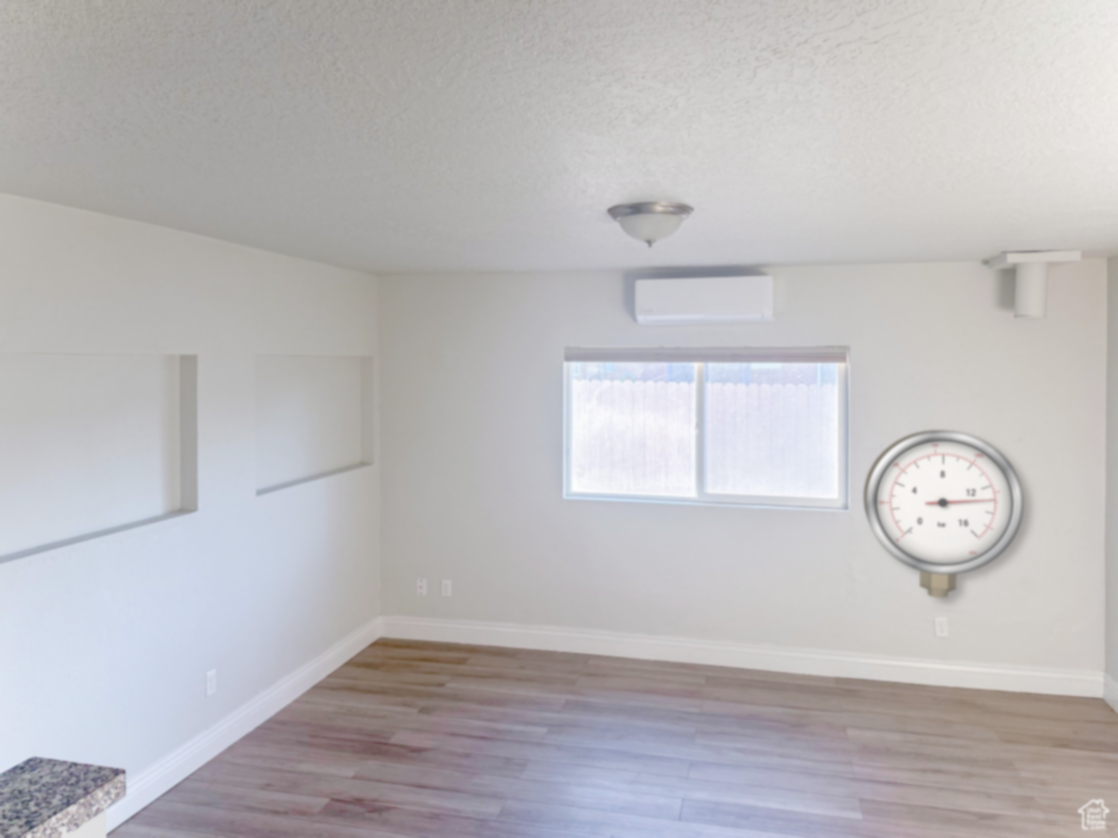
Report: 13 bar
